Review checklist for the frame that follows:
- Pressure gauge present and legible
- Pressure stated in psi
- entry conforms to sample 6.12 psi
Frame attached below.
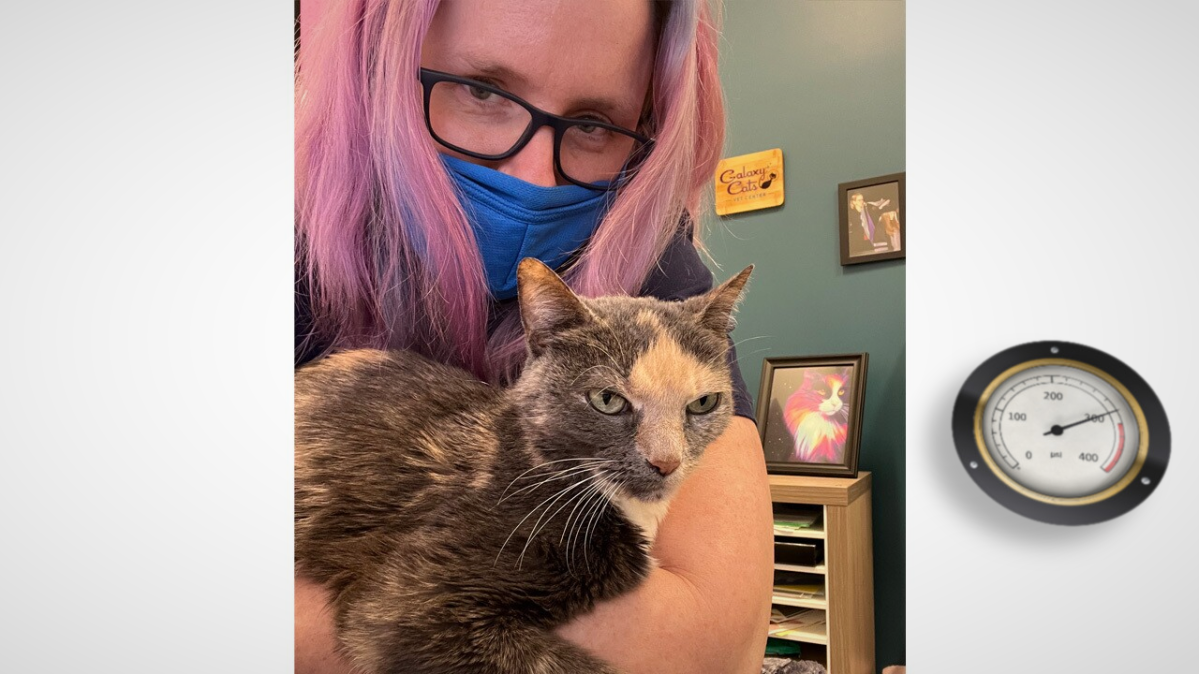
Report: 300 psi
